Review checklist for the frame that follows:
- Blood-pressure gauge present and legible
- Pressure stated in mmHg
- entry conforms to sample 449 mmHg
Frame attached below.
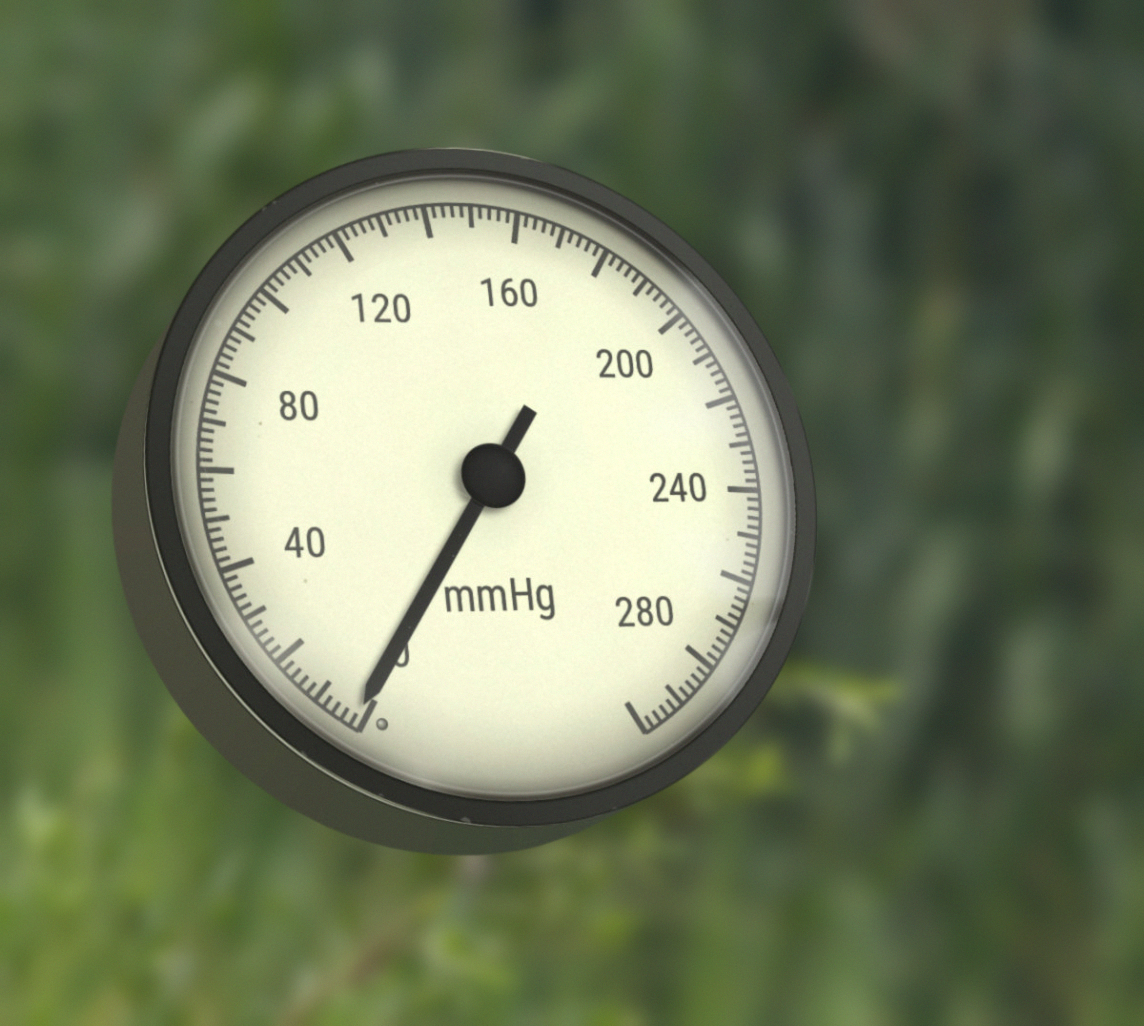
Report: 2 mmHg
